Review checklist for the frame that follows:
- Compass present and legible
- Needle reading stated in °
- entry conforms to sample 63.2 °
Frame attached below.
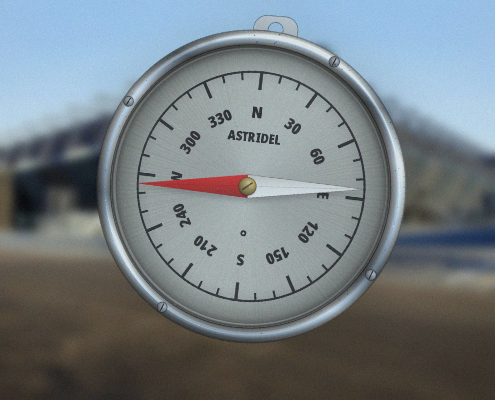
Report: 265 °
